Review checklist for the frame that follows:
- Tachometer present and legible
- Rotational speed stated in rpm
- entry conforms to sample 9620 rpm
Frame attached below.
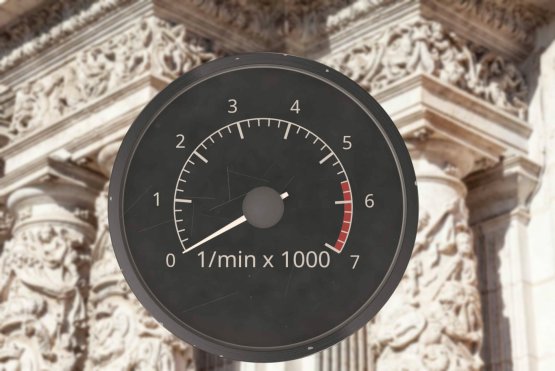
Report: 0 rpm
